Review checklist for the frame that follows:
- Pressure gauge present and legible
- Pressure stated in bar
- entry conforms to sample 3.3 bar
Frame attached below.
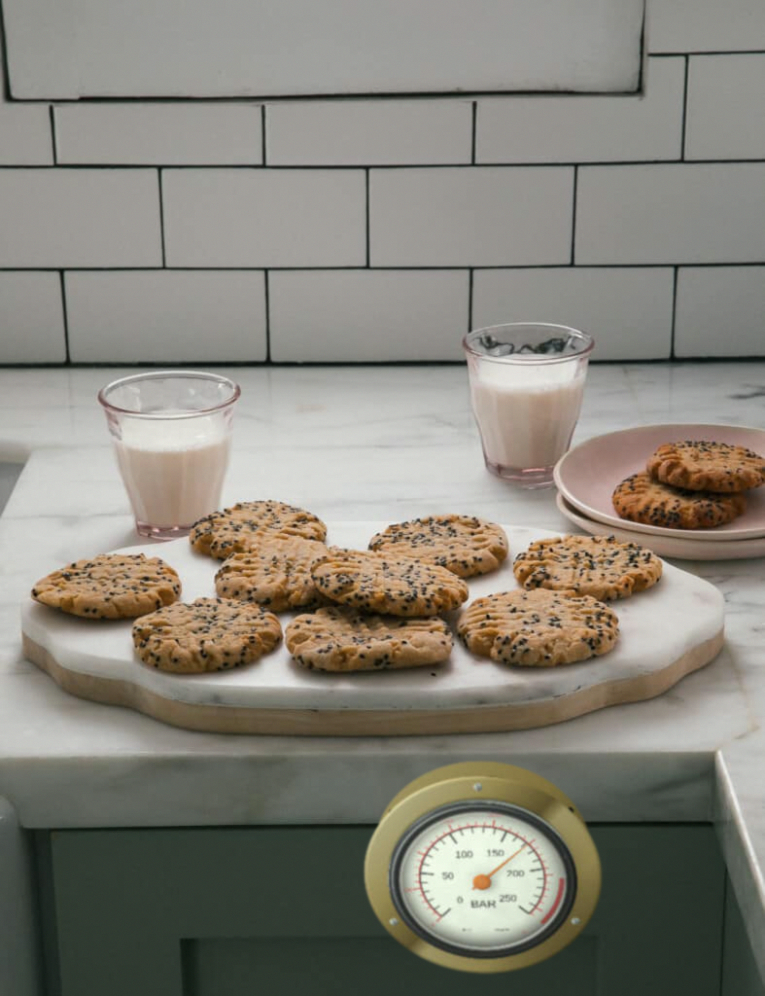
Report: 170 bar
